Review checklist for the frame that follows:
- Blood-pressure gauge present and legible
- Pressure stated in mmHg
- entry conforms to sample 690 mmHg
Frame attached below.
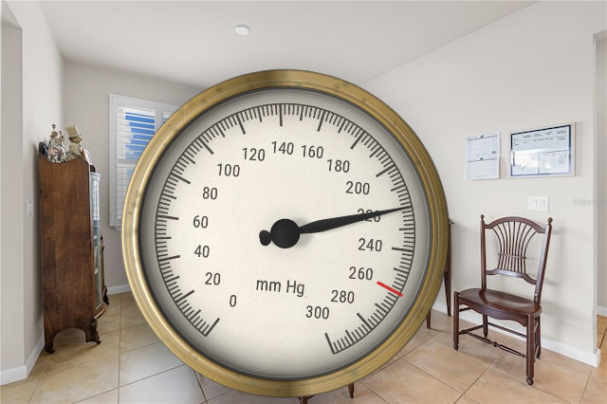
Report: 220 mmHg
